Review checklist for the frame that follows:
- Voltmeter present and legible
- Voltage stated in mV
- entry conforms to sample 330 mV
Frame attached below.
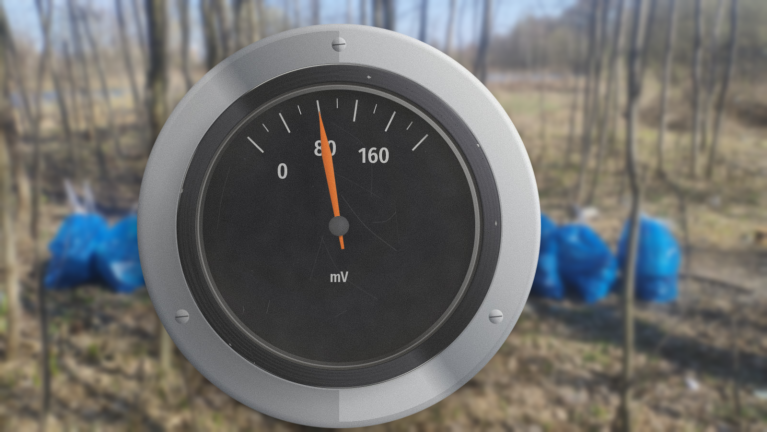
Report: 80 mV
